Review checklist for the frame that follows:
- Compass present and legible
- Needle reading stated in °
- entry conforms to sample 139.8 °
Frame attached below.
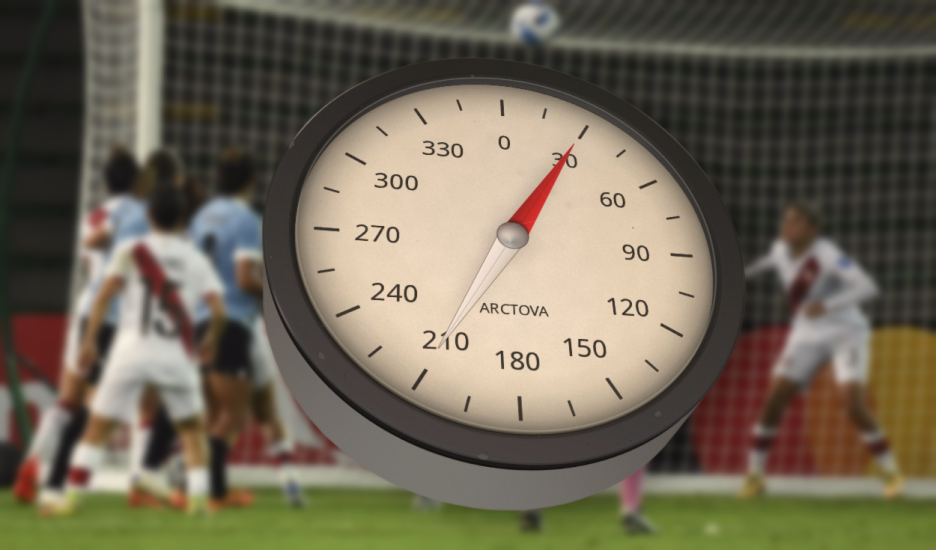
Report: 30 °
